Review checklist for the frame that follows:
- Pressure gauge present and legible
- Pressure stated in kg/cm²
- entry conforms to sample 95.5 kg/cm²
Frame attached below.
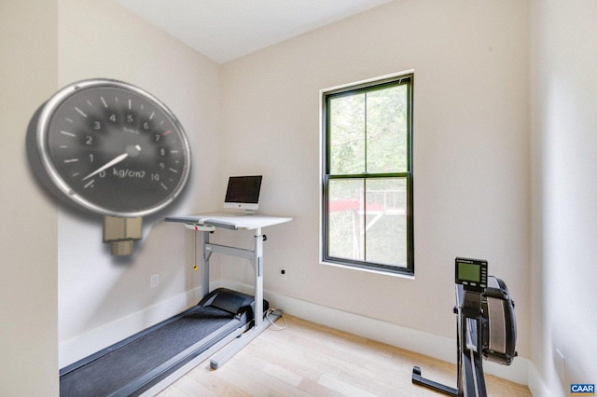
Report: 0.25 kg/cm²
